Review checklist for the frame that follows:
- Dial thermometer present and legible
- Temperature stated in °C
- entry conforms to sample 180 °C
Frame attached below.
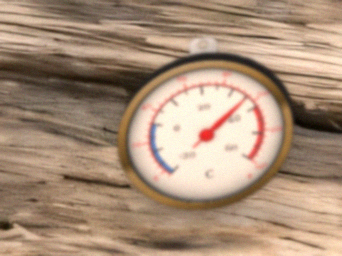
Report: 35 °C
